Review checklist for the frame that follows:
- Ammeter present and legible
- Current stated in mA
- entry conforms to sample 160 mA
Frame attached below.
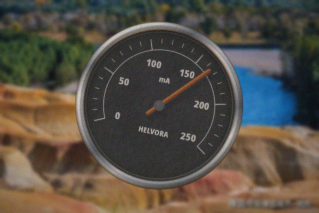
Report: 165 mA
